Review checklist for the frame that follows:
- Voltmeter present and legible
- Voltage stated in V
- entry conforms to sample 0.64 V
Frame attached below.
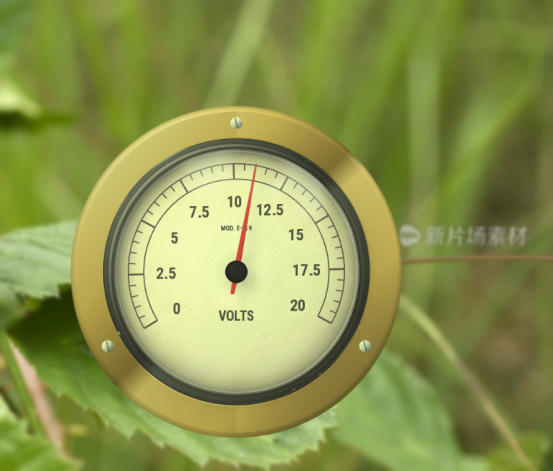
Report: 11 V
